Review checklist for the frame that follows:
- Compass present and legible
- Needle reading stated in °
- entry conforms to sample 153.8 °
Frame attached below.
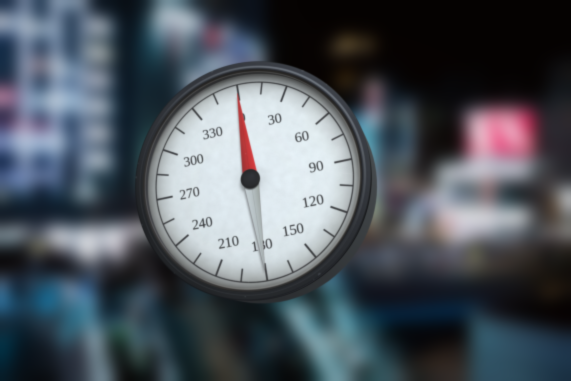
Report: 0 °
